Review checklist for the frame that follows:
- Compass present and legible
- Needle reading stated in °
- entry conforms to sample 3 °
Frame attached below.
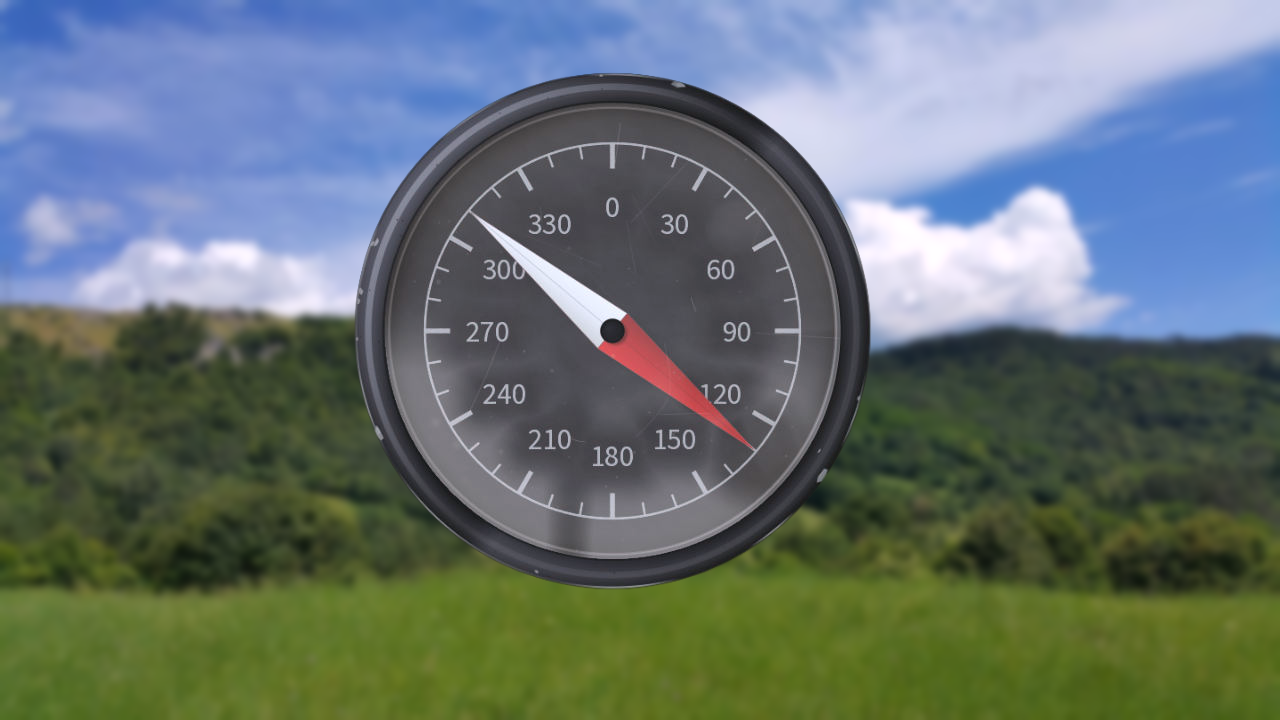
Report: 130 °
